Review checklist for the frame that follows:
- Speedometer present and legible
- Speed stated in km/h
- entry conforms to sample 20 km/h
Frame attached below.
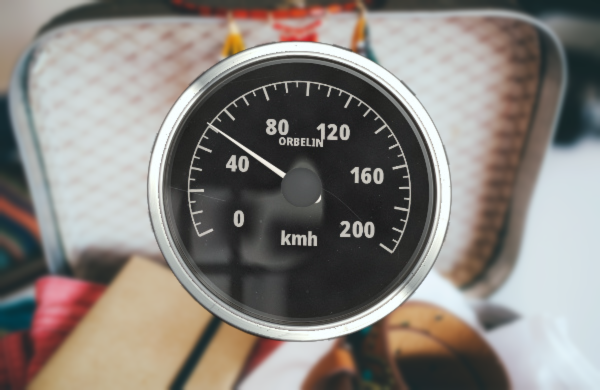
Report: 50 km/h
